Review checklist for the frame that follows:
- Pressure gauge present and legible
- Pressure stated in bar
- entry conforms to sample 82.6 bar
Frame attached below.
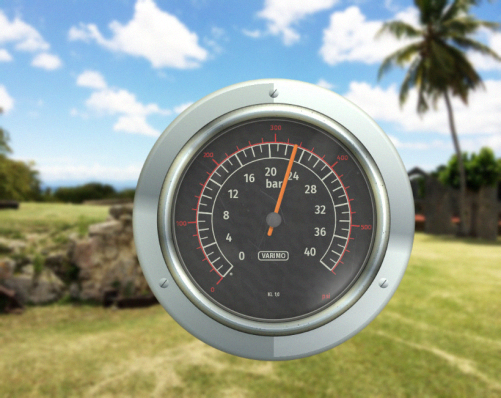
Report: 23 bar
